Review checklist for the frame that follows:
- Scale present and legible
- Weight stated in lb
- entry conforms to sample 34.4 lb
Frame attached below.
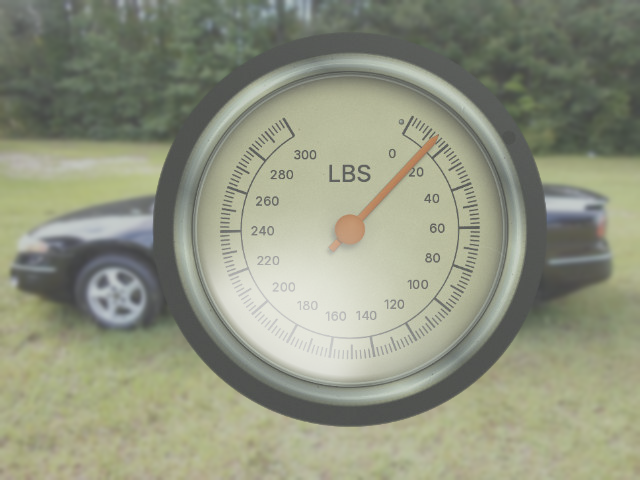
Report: 14 lb
